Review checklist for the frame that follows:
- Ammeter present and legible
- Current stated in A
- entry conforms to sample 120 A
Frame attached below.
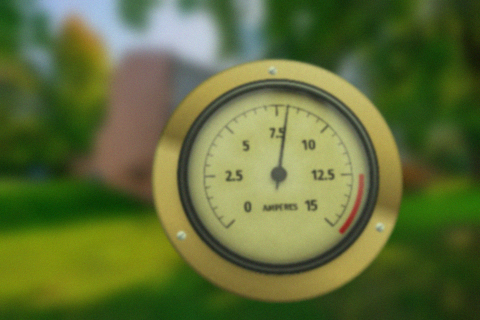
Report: 8 A
